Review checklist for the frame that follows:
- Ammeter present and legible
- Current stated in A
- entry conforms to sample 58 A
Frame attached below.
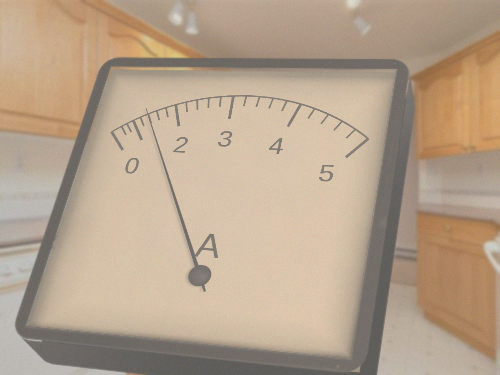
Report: 1.4 A
